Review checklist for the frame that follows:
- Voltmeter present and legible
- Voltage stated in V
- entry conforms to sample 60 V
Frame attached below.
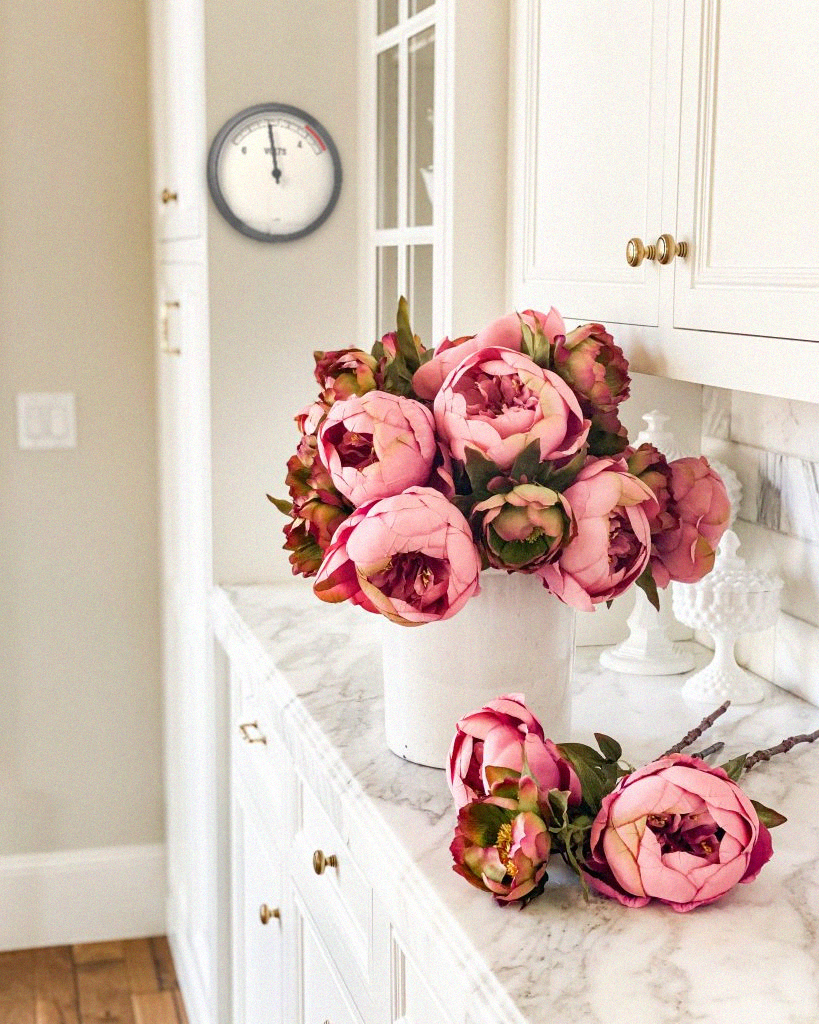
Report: 2 V
